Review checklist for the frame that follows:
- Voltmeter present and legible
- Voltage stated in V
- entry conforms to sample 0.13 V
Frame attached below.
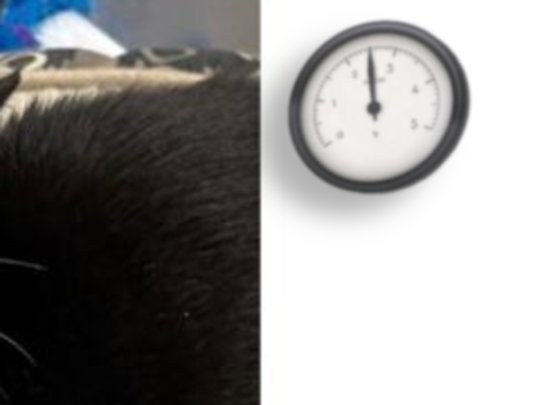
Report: 2.5 V
